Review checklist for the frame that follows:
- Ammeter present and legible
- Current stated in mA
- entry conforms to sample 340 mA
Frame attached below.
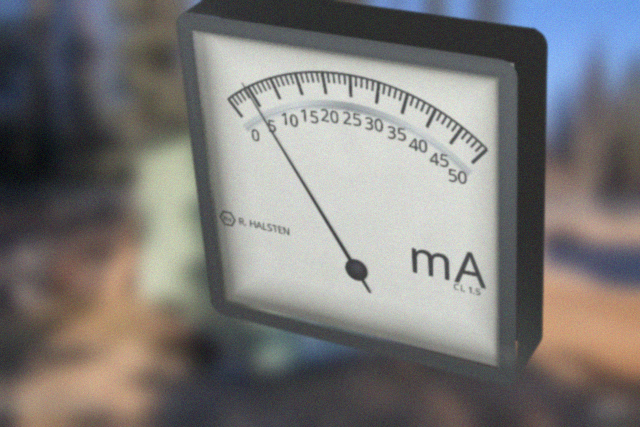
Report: 5 mA
